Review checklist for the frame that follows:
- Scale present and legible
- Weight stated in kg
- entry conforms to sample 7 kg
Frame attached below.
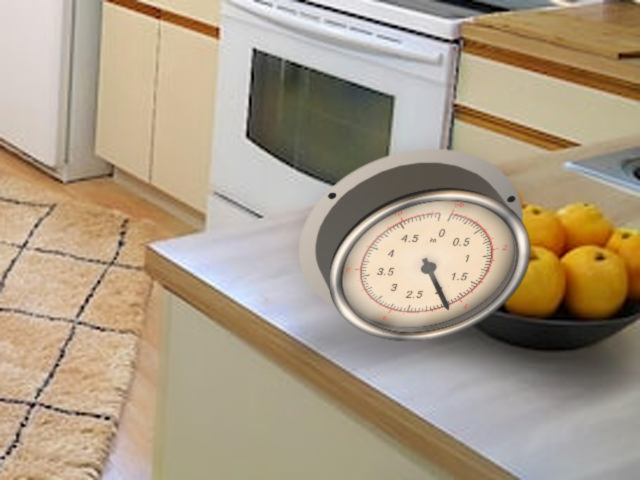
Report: 2 kg
